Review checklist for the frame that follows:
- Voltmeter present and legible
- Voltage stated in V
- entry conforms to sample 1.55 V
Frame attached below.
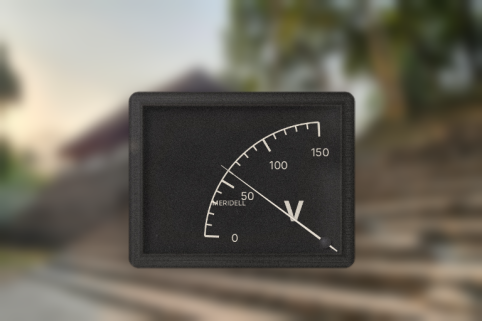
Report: 60 V
